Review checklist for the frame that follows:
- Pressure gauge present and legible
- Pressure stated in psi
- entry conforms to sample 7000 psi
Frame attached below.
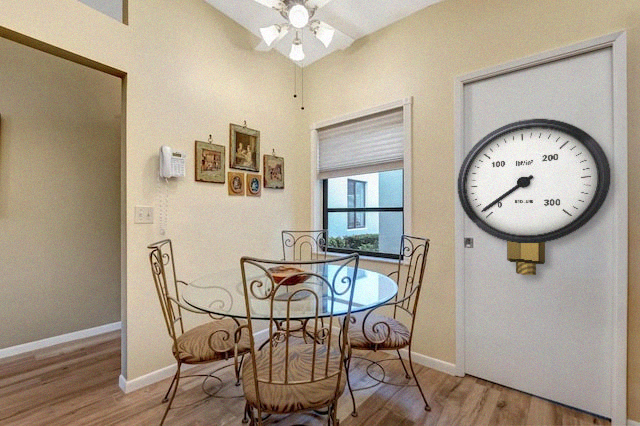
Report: 10 psi
